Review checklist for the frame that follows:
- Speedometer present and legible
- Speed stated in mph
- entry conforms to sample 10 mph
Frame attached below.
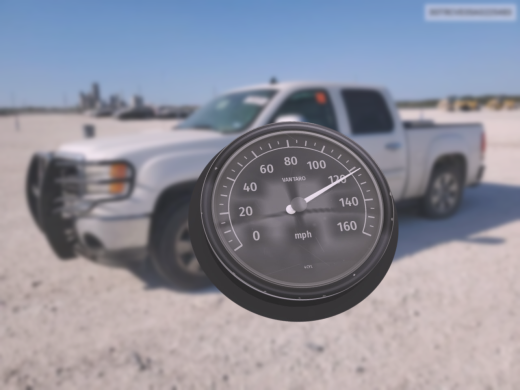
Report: 122.5 mph
